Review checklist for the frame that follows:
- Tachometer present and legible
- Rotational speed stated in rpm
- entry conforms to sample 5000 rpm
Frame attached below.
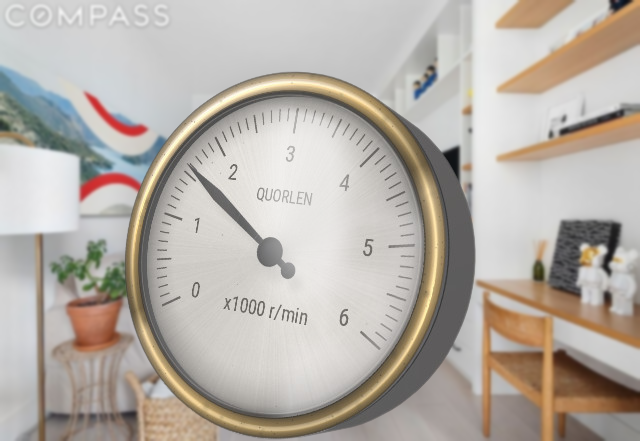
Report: 1600 rpm
